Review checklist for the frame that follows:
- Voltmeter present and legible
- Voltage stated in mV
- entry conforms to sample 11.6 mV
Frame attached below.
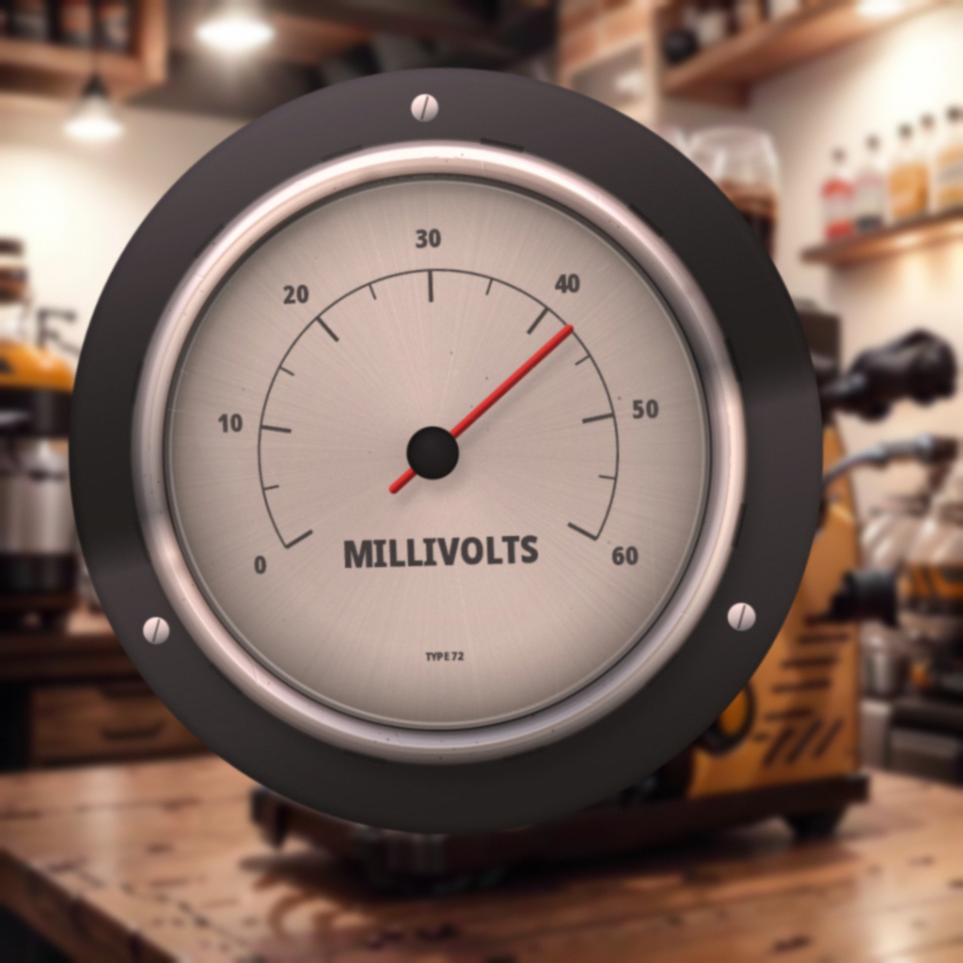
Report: 42.5 mV
